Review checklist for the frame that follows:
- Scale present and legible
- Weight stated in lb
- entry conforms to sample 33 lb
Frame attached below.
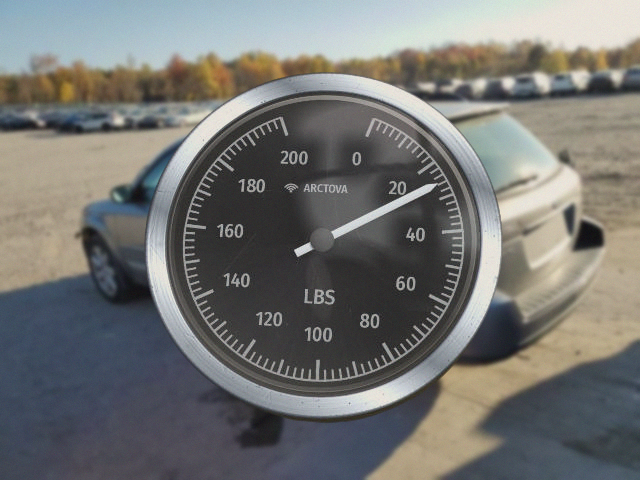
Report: 26 lb
